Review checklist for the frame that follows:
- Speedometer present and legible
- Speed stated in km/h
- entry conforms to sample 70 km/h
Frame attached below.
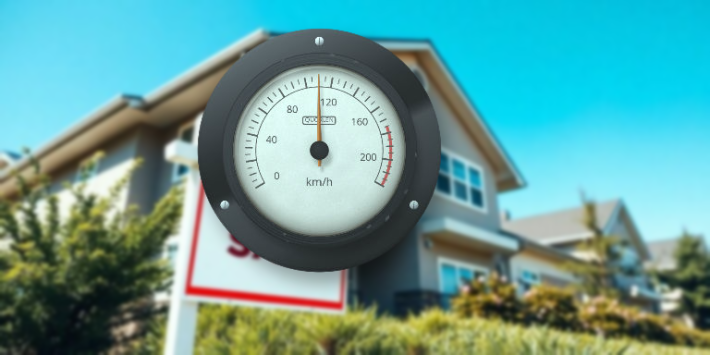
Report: 110 km/h
